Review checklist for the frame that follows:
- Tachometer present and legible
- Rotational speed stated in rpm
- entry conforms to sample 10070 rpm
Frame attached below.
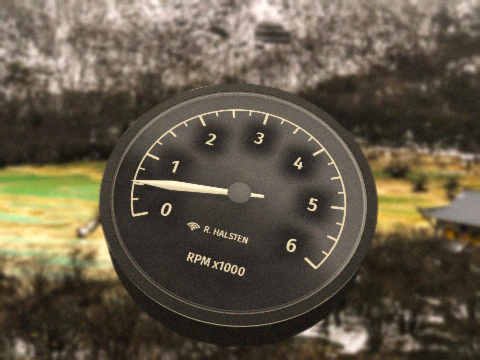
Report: 500 rpm
